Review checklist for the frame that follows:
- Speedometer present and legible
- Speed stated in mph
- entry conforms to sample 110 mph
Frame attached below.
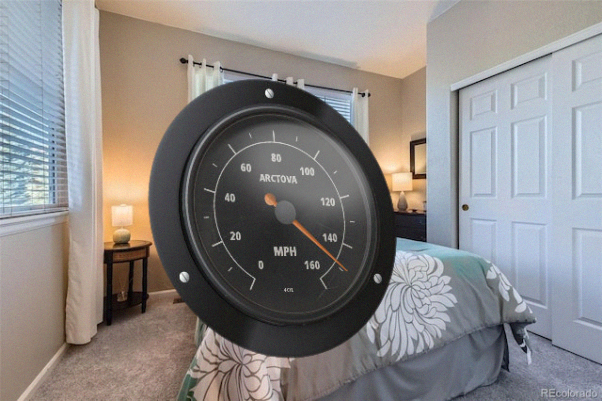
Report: 150 mph
